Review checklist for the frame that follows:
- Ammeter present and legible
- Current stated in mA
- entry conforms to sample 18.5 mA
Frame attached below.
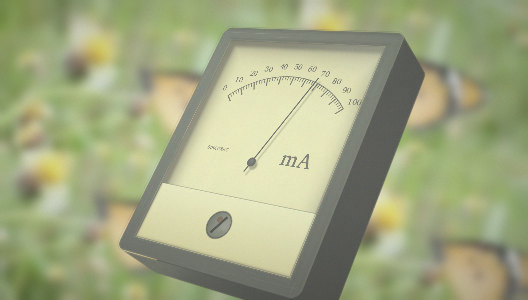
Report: 70 mA
